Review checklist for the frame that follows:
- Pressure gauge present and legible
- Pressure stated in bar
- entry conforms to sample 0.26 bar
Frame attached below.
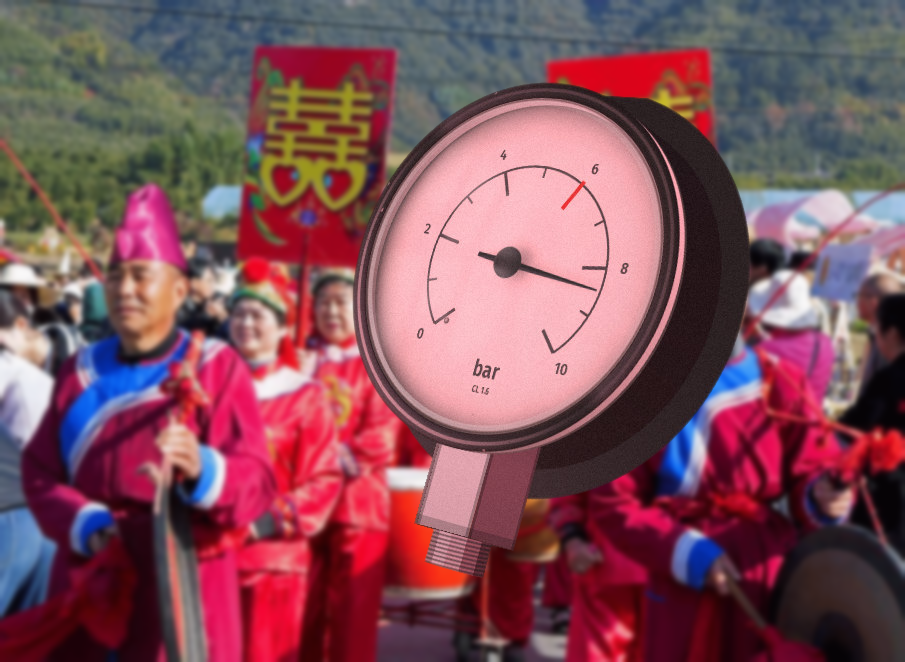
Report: 8.5 bar
